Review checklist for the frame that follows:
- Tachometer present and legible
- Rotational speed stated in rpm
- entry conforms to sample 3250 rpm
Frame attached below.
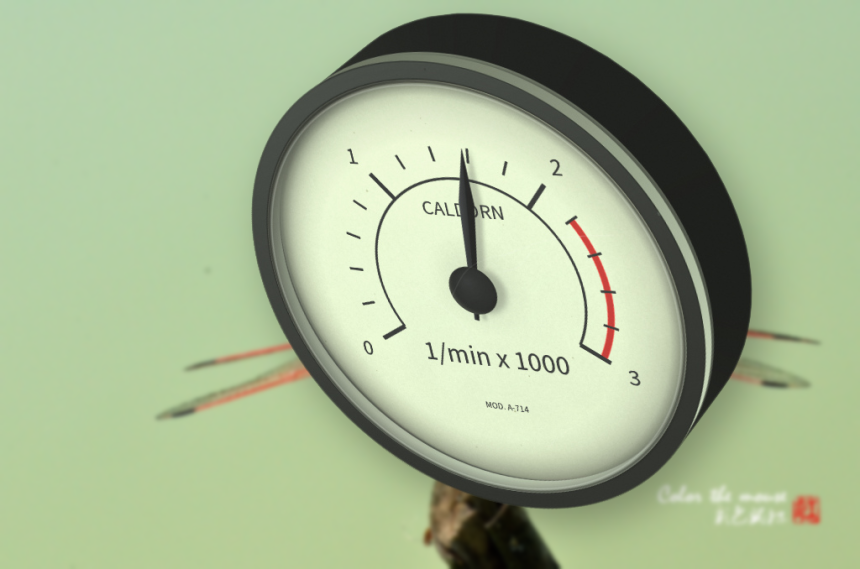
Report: 1600 rpm
